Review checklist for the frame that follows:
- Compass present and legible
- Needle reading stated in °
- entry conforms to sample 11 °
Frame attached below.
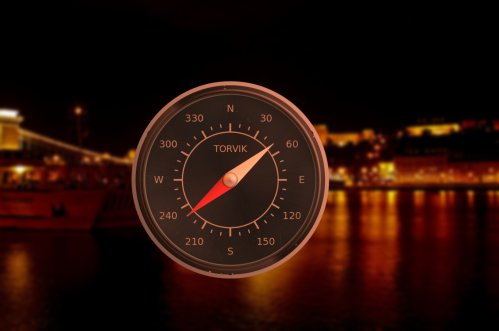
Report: 230 °
